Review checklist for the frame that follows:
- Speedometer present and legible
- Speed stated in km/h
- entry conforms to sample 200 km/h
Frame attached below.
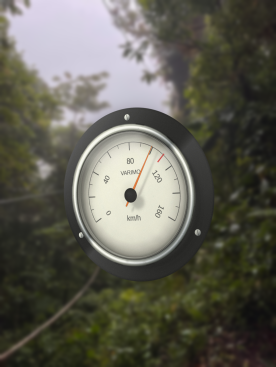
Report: 100 km/h
